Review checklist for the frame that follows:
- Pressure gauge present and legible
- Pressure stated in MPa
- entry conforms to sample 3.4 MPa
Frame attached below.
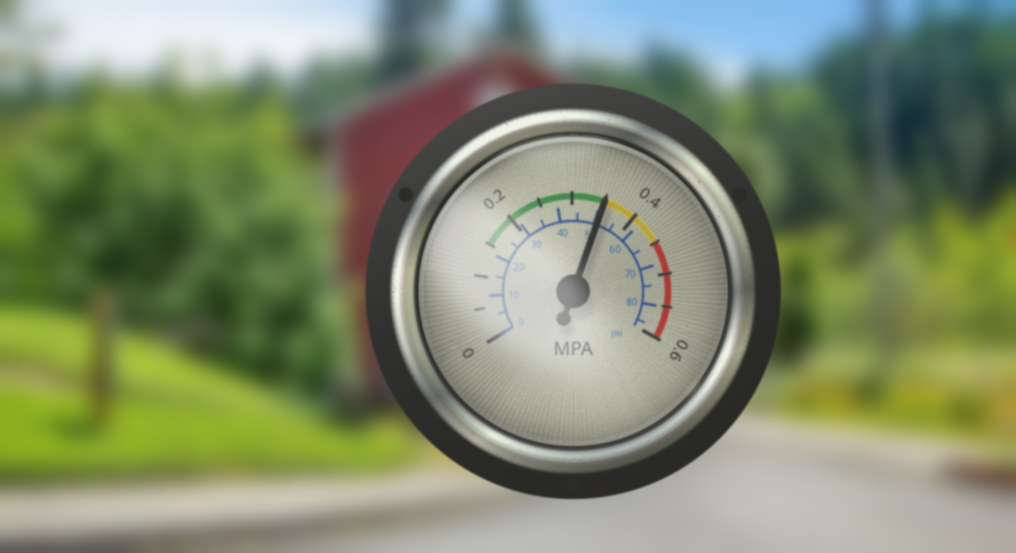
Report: 0.35 MPa
